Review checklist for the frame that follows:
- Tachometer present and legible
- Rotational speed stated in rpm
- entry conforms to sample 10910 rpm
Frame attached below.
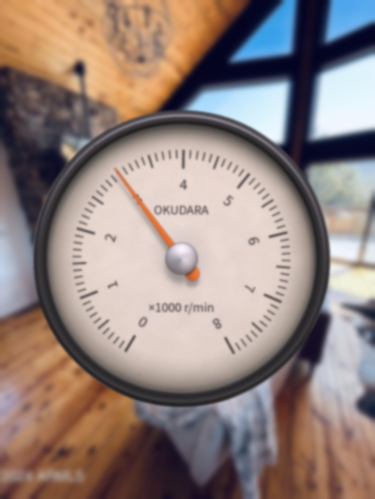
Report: 3000 rpm
